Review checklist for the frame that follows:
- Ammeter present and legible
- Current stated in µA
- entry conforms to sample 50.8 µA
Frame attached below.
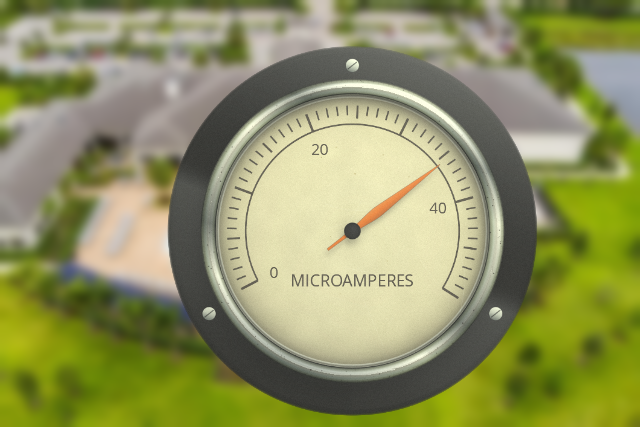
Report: 35.5 µA
